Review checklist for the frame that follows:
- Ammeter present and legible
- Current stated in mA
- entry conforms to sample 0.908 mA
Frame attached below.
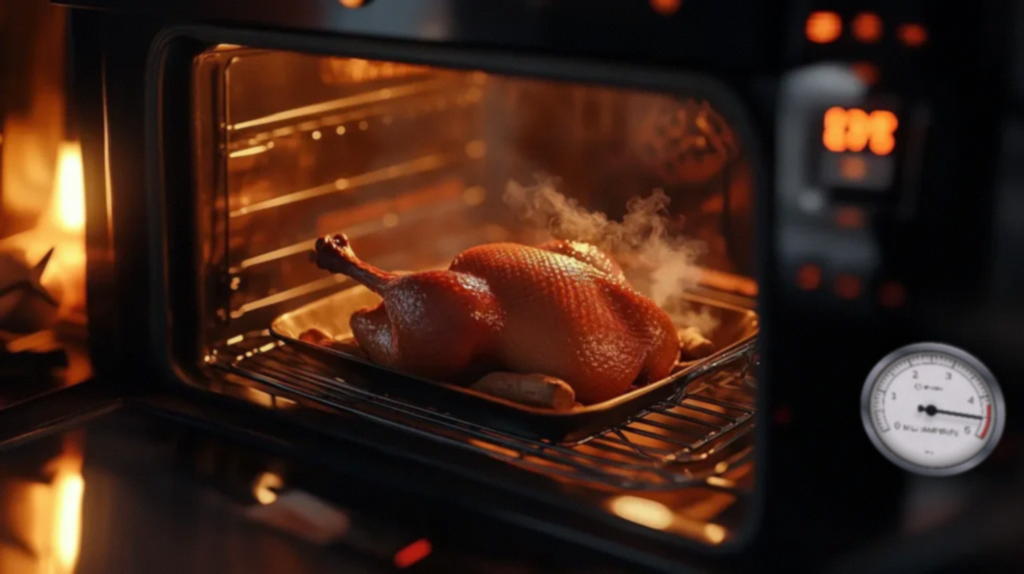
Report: 4.5 mA
